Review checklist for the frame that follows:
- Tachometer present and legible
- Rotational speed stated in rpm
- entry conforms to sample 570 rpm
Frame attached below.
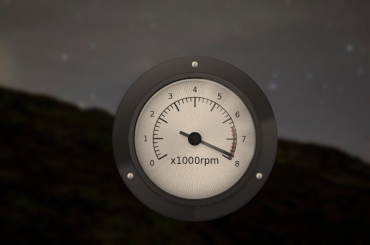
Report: 7800 rpm
